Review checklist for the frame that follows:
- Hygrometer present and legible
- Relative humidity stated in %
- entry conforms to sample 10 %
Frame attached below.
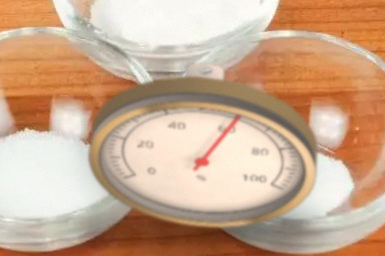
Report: 60 %
